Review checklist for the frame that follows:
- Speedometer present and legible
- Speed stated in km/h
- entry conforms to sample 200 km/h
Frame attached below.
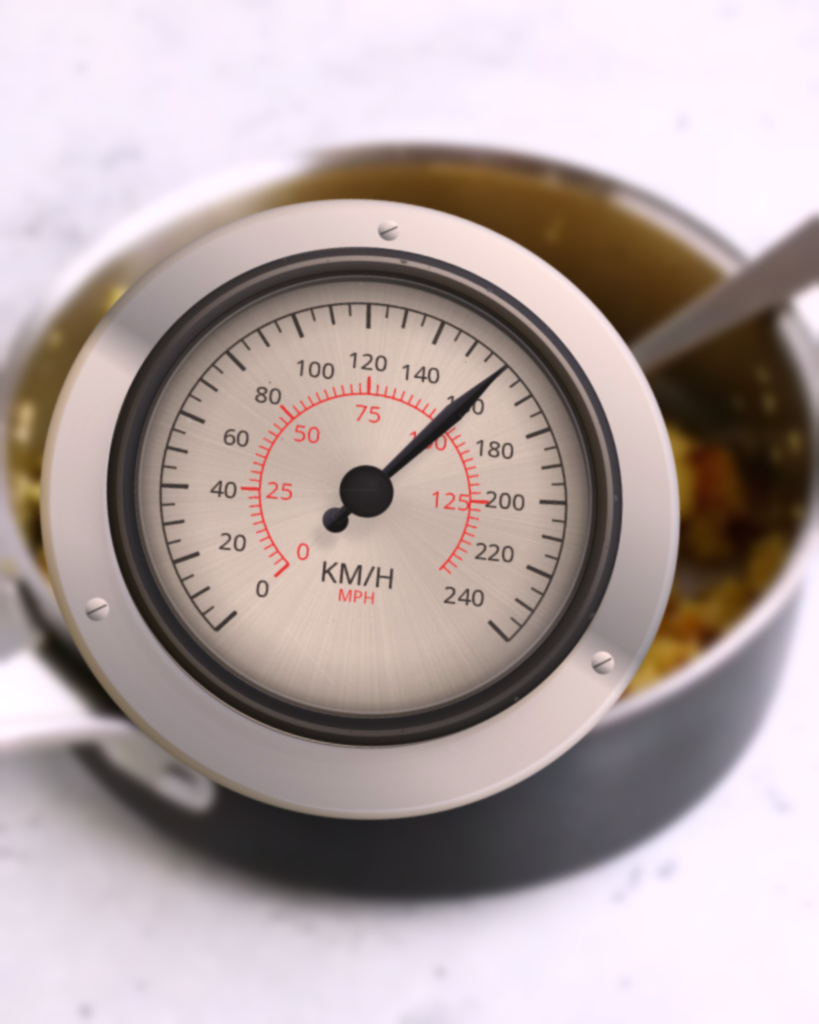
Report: 160 km/h
